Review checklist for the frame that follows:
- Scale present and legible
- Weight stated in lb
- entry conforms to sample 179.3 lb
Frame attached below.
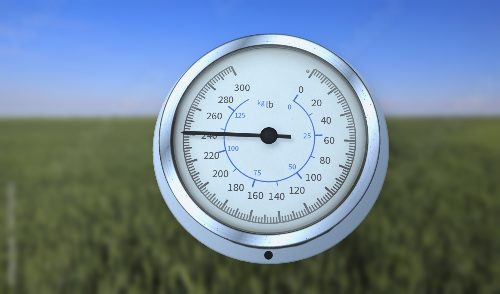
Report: 240 lb
